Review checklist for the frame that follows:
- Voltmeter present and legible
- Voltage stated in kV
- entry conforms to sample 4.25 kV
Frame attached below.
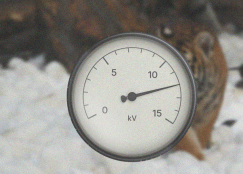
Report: 12 kV
